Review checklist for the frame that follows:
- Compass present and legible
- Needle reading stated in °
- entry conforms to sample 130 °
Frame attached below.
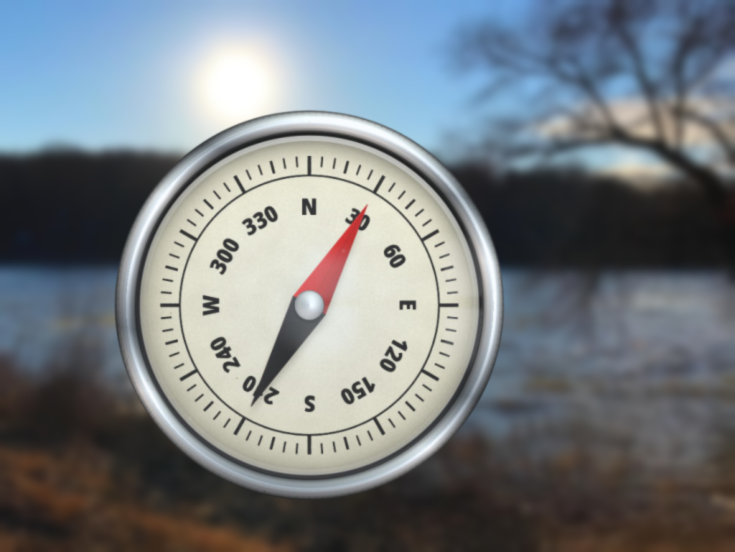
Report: 30 °
